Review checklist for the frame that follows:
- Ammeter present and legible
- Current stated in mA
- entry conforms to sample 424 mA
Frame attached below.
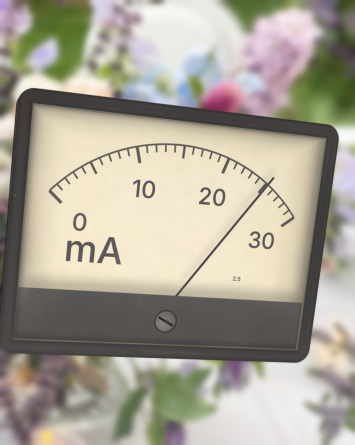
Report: 25 mA
